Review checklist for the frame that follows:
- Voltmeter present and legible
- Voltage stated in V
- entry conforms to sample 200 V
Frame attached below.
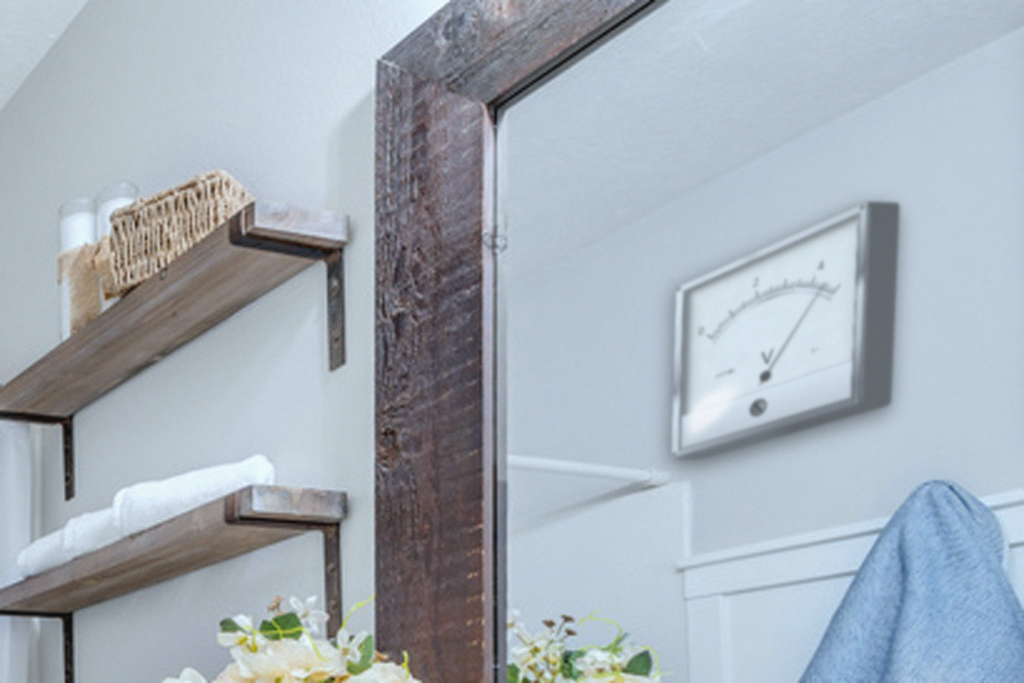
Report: 4.5 V
